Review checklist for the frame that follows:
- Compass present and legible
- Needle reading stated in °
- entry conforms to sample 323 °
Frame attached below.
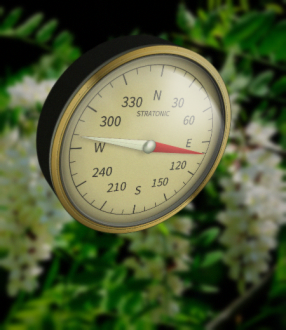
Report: 100 °
